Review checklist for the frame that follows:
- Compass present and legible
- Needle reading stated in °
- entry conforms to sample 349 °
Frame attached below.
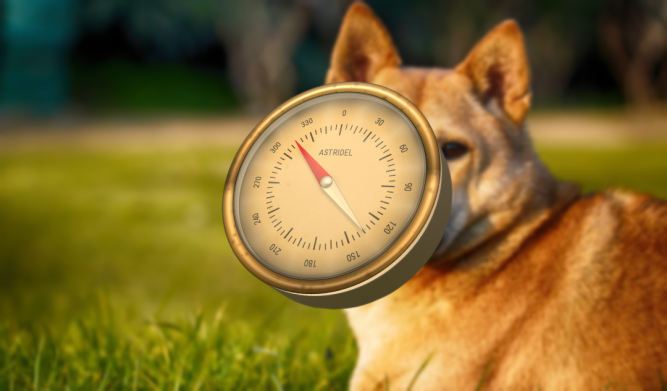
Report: 315 °
